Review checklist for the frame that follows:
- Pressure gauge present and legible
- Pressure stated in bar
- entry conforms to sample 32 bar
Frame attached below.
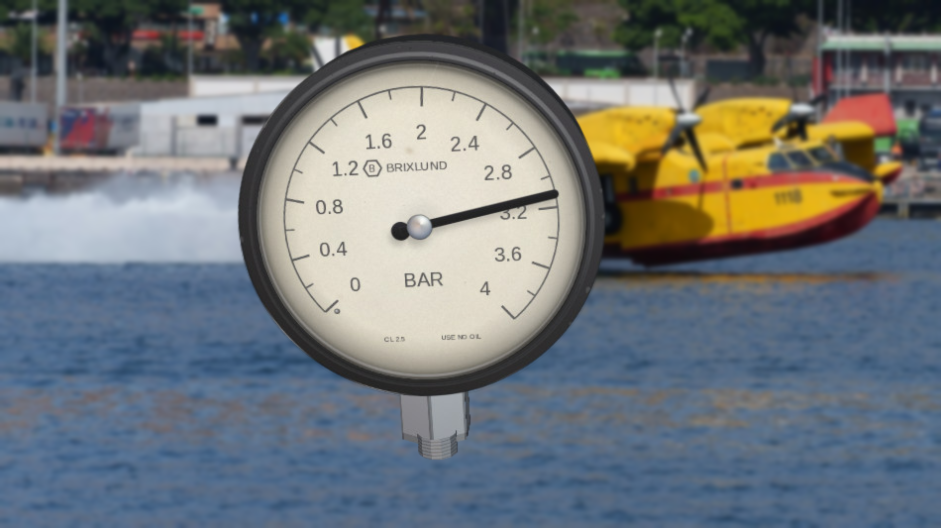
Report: 3.1 bar
